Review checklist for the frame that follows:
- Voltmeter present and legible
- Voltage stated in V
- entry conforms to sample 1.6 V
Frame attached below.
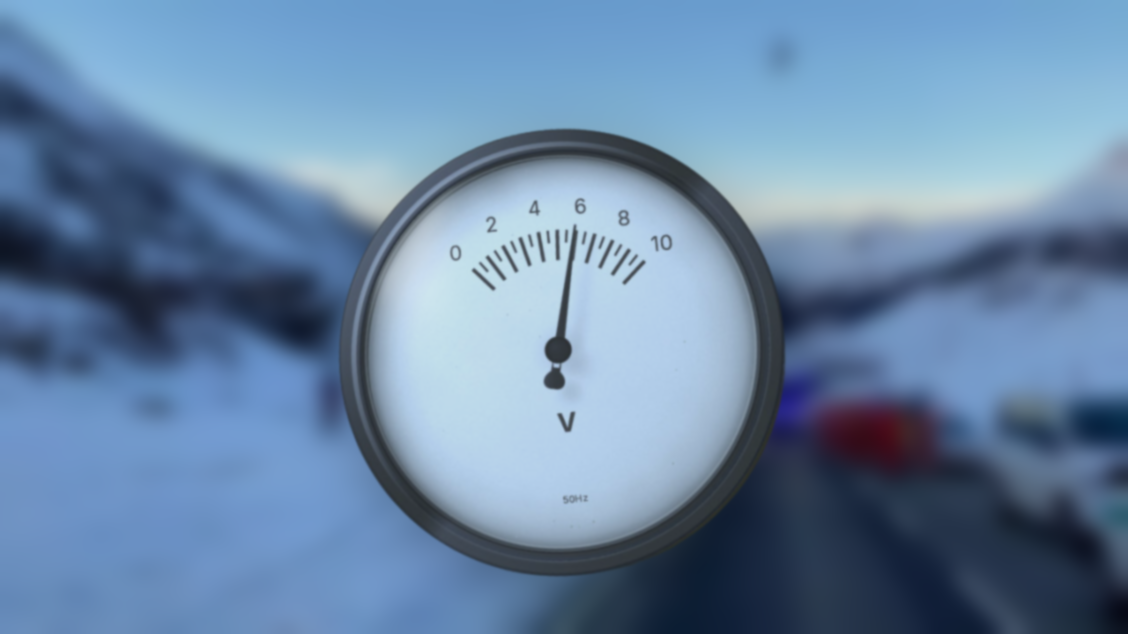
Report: 6 V
